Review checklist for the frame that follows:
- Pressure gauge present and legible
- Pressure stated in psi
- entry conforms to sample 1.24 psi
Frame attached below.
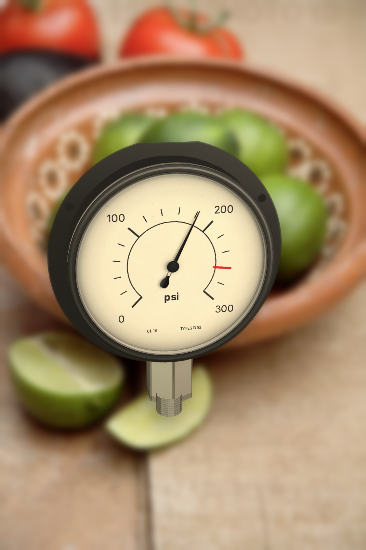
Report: 180 psi
